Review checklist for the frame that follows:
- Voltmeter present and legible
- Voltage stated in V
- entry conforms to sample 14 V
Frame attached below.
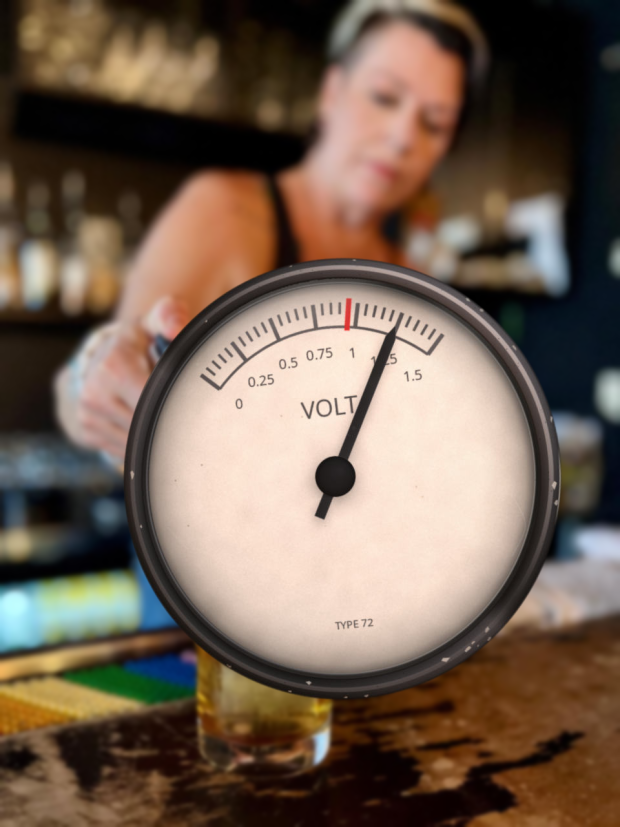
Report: 1.25 V
